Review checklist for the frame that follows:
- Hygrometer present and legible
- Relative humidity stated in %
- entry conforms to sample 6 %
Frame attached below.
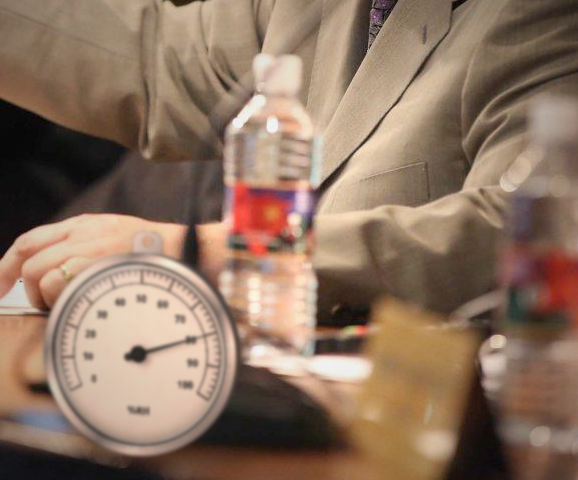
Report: 80 %
